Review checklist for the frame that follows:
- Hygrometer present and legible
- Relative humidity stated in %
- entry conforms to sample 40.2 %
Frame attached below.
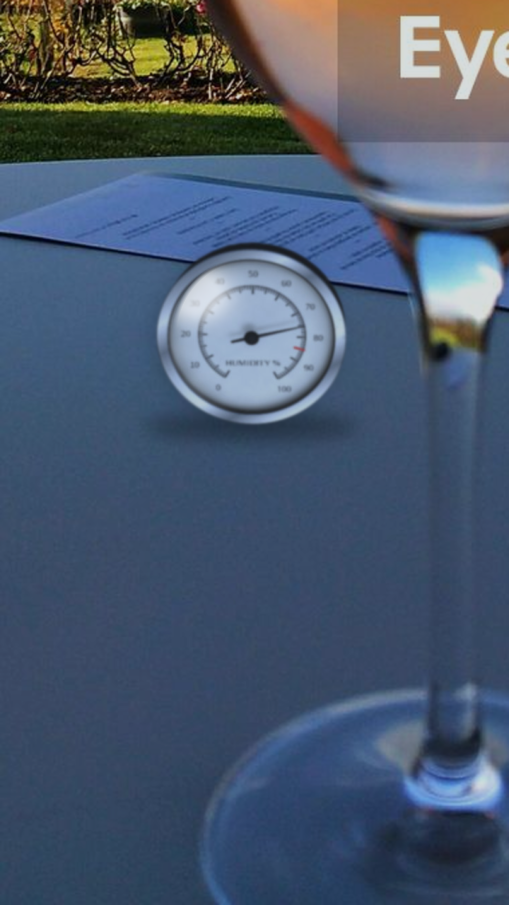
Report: 75 %
